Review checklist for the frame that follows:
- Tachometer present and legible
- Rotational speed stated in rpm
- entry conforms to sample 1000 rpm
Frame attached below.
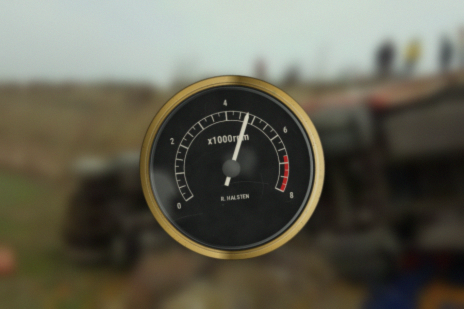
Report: 4750 rpm
